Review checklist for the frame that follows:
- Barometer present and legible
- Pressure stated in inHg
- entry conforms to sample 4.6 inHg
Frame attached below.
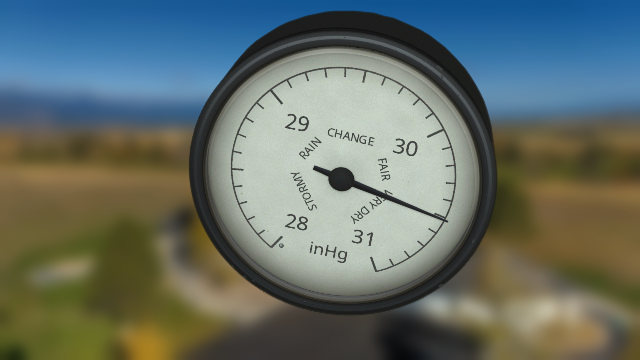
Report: 30.5 inHg
